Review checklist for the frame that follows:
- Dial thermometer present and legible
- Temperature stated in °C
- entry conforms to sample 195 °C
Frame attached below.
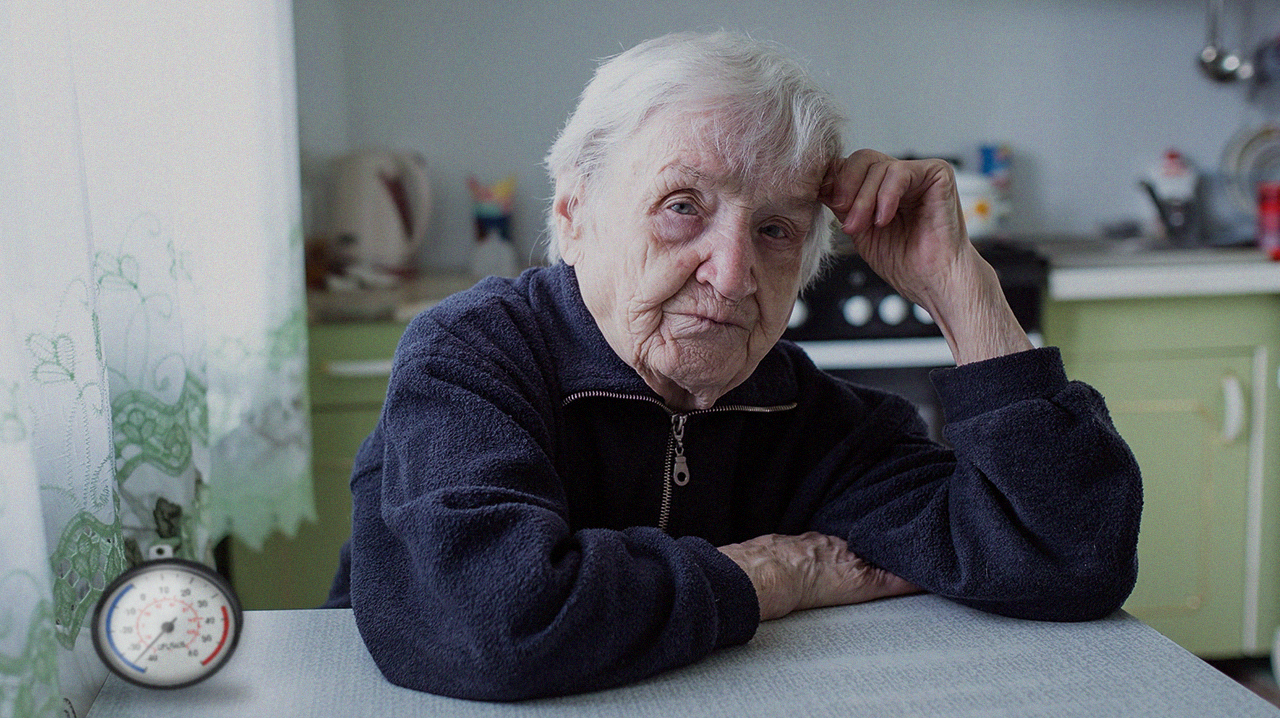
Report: -35 °C
